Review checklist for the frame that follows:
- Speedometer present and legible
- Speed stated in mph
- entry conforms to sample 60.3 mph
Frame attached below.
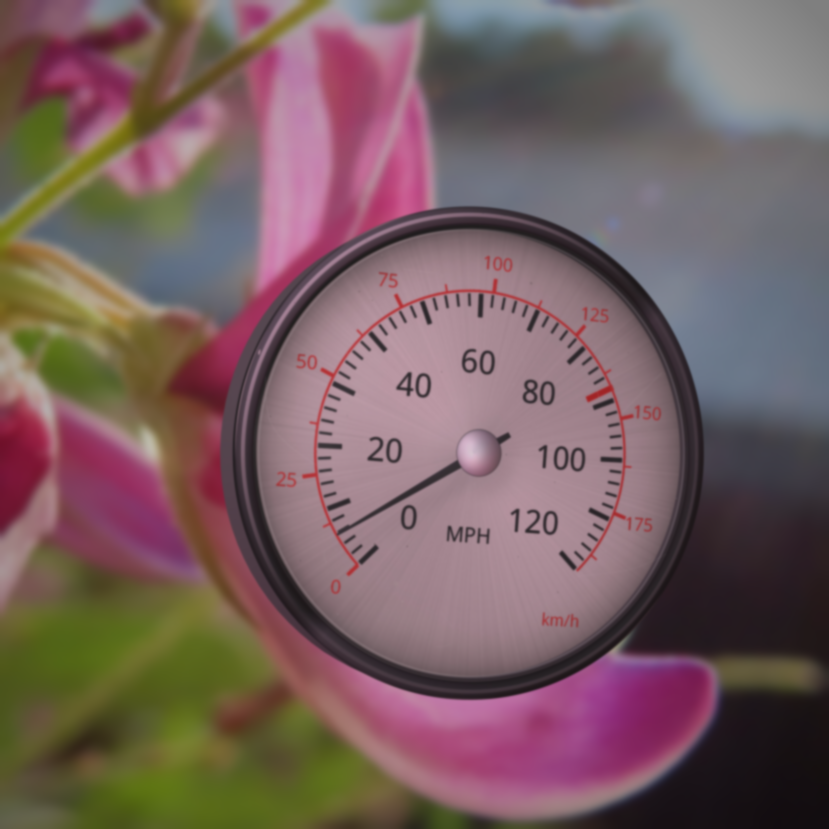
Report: 6 mph
